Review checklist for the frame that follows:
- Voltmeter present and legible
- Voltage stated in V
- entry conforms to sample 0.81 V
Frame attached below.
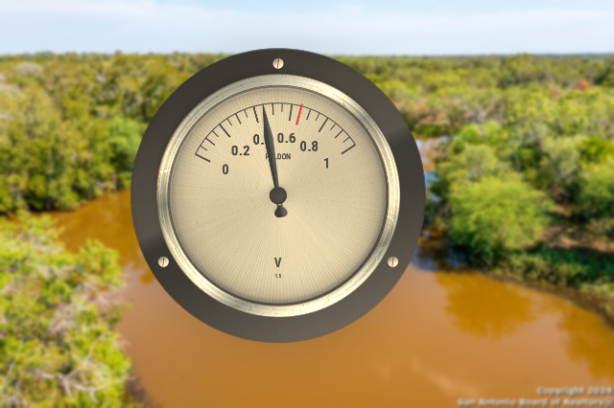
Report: 0.45 V
